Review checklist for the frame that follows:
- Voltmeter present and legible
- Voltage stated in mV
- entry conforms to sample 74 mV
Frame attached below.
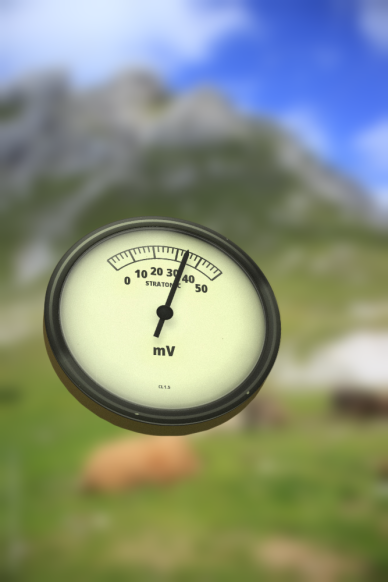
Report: 34 mV
